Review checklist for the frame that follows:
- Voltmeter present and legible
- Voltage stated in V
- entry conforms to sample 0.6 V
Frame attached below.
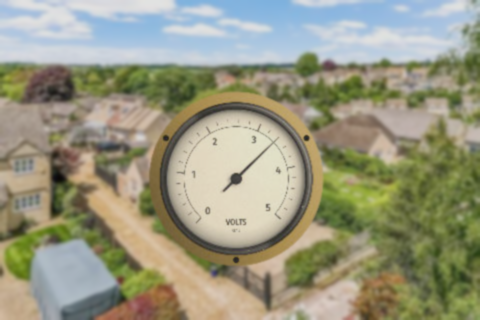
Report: 3.4 V
